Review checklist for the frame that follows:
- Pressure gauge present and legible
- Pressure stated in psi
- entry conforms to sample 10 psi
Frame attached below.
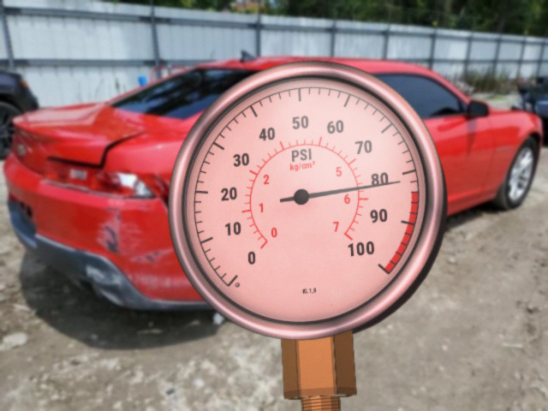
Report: 82 psi
